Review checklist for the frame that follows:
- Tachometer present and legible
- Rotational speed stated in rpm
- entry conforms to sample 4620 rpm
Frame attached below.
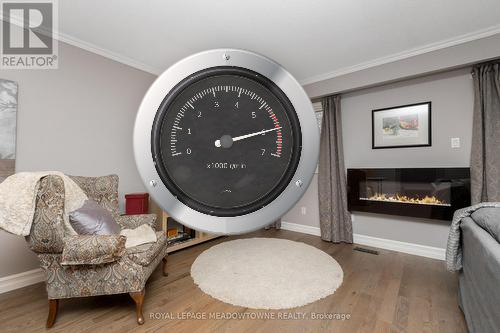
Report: 6000 rpm
